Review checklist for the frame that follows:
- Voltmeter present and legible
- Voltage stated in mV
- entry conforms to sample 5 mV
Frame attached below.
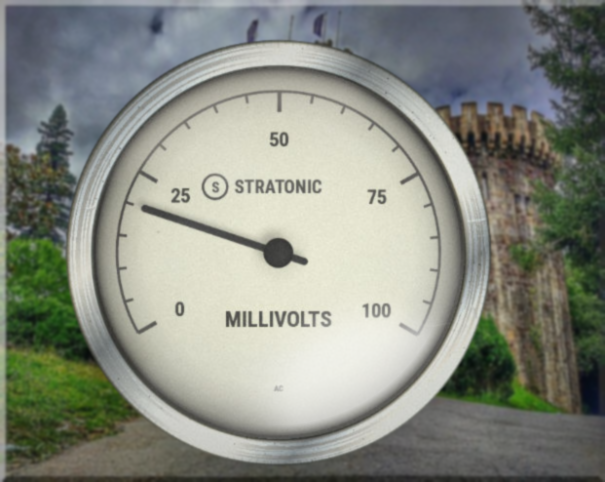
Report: 20 mV
